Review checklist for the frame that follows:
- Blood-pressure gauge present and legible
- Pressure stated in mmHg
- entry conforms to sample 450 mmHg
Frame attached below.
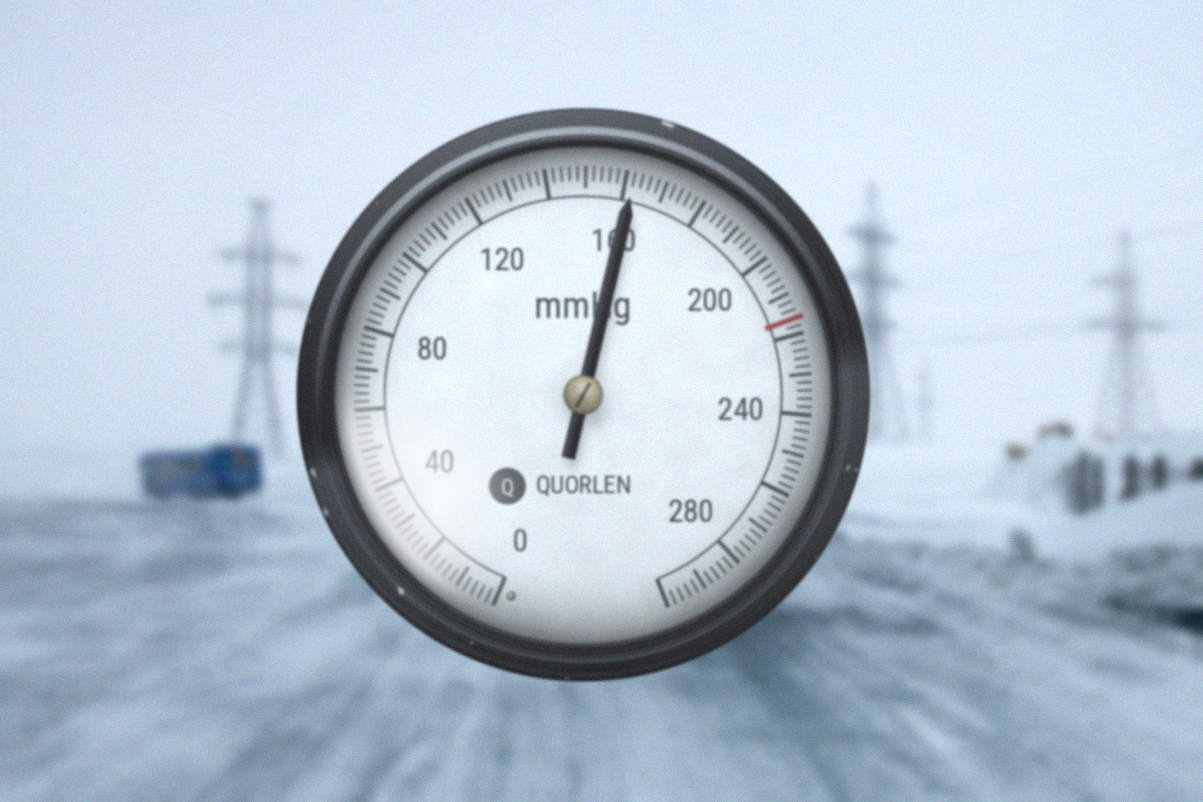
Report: 162 mmHg
